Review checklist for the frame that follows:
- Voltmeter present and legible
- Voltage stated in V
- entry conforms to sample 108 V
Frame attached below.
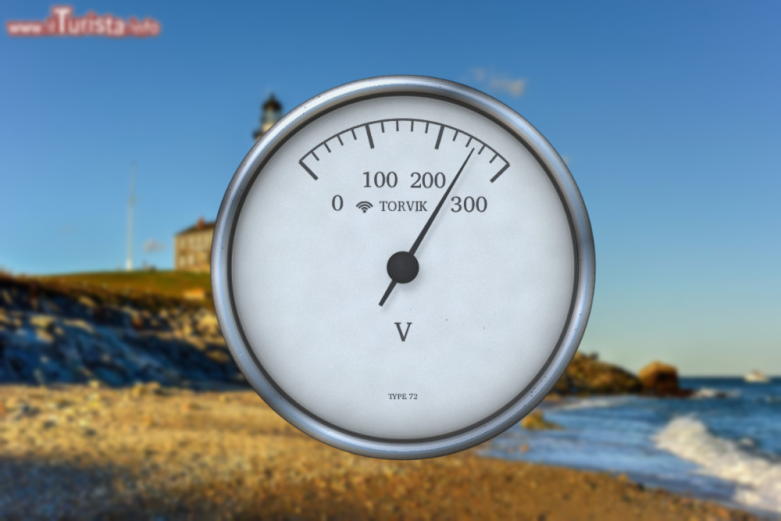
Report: 250 V
